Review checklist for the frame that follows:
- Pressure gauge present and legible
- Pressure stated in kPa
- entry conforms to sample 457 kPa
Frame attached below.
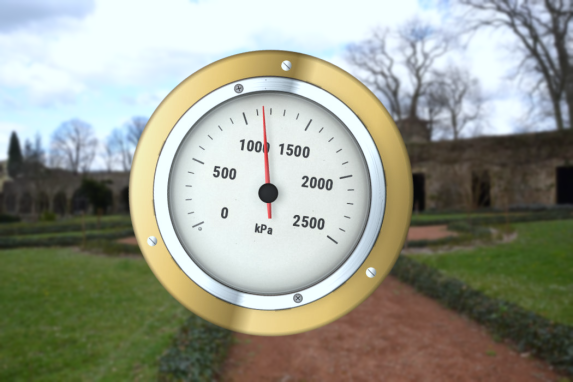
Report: 1150 kPa
